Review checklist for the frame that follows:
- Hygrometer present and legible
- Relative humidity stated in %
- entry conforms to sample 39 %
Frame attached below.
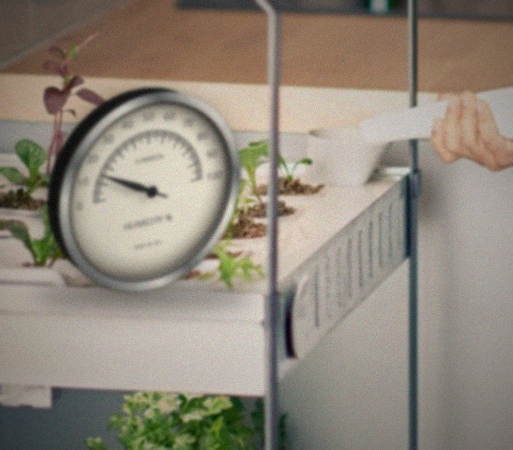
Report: 15 %
